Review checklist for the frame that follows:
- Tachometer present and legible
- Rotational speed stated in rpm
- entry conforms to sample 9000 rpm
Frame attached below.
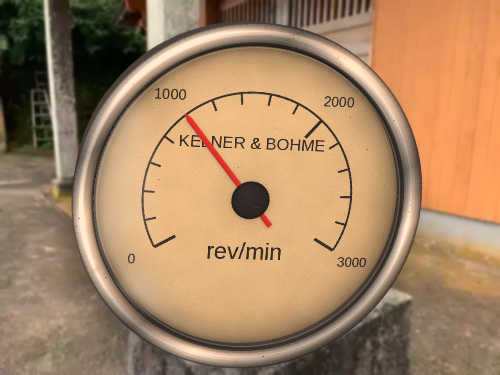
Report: 1000 rpm
